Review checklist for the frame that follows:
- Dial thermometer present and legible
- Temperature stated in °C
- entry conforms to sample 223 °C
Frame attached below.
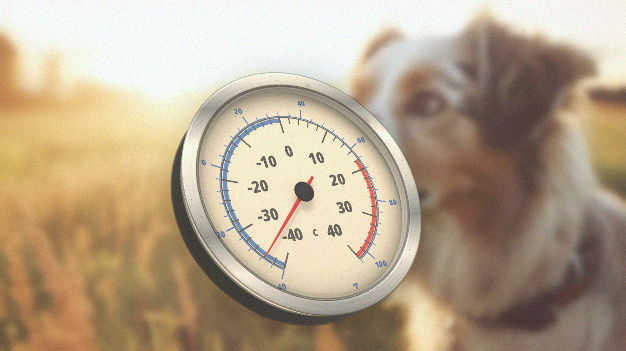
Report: -36 °C
